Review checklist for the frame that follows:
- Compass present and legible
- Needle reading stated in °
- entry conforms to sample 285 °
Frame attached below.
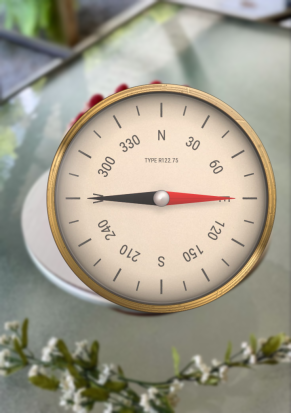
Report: 90 °
